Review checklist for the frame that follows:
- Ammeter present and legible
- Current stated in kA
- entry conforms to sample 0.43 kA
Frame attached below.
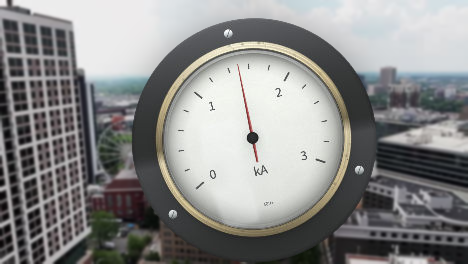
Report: 1.5 kA
